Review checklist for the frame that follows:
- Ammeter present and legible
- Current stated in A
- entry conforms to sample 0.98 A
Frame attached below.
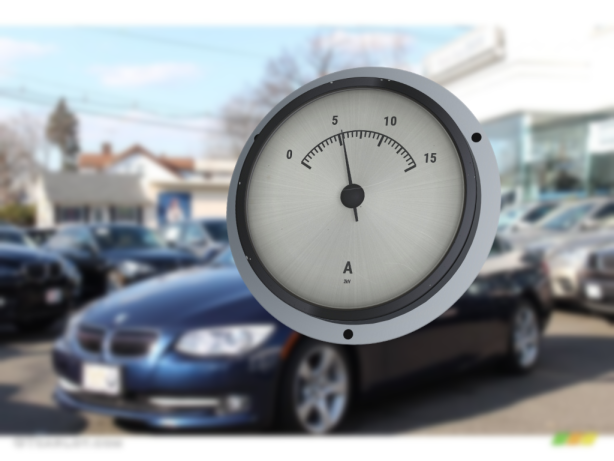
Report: 5.5 A
